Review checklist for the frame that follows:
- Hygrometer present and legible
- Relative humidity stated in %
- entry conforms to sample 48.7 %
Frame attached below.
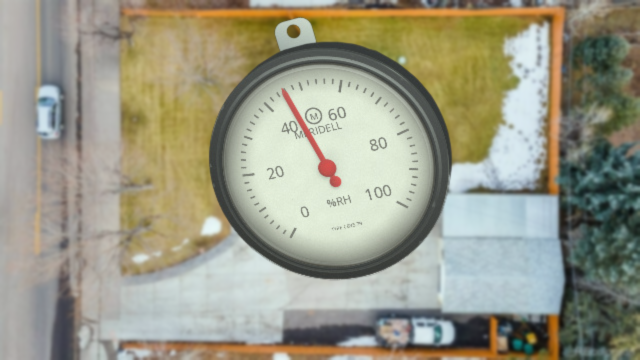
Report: 46 %
